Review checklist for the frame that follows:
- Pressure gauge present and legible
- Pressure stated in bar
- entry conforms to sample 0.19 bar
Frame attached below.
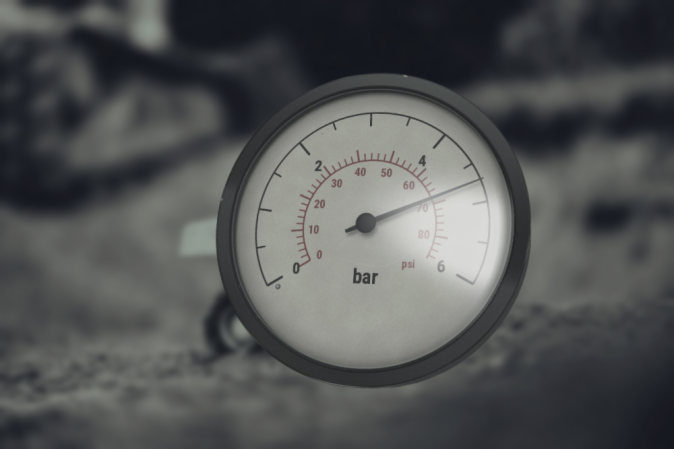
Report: 4.75 bar
